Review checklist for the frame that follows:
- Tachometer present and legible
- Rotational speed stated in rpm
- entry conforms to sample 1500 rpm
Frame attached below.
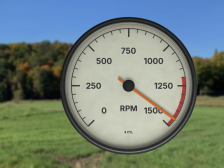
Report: 1450 rpm
